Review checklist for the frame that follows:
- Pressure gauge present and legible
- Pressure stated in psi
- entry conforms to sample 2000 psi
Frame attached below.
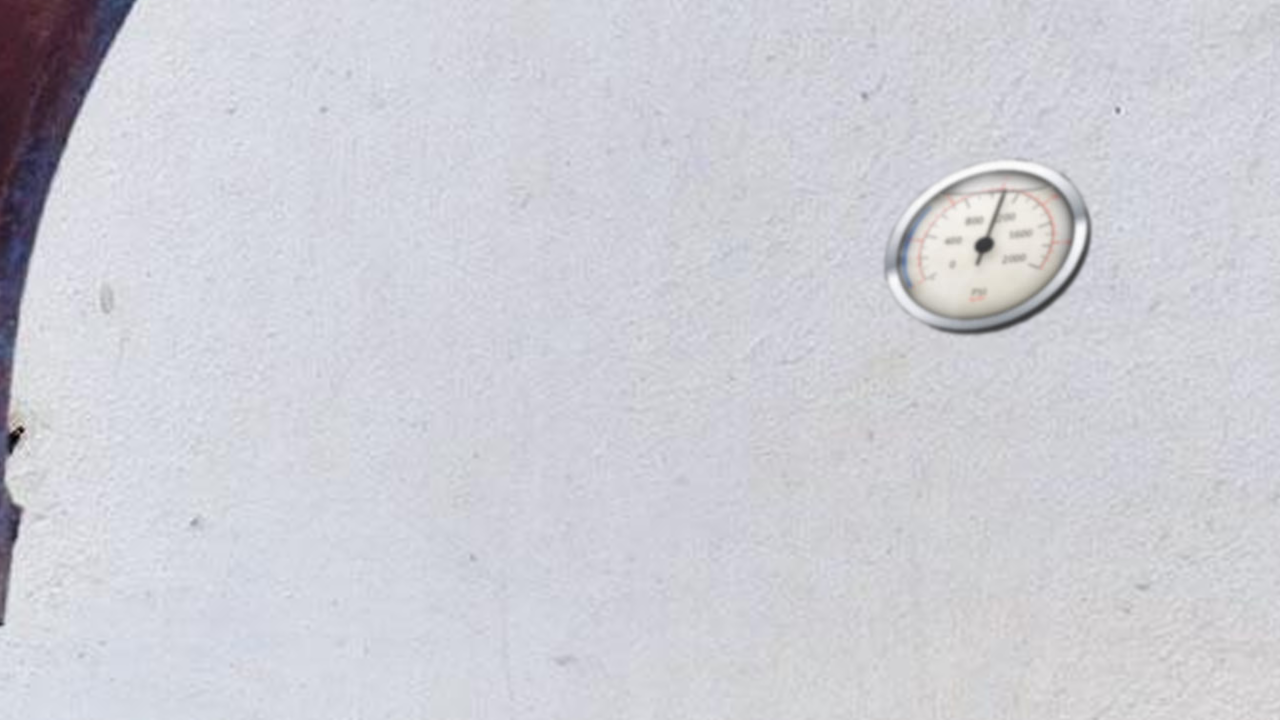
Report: 1100 psi
